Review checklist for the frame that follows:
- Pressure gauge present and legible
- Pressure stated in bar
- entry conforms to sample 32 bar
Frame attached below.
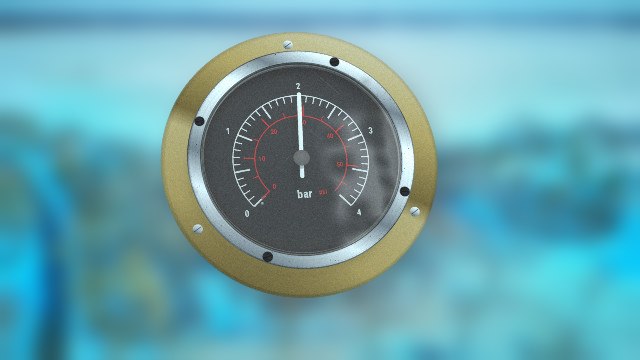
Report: 2 bar
